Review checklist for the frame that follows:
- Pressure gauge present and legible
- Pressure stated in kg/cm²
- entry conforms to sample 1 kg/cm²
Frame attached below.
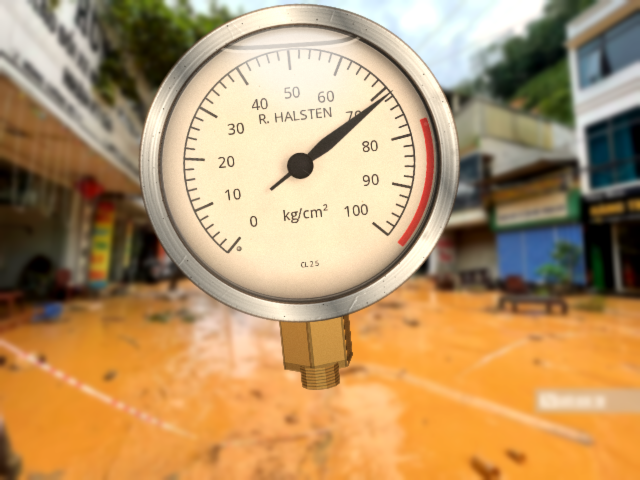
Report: 71 kg/cm²
